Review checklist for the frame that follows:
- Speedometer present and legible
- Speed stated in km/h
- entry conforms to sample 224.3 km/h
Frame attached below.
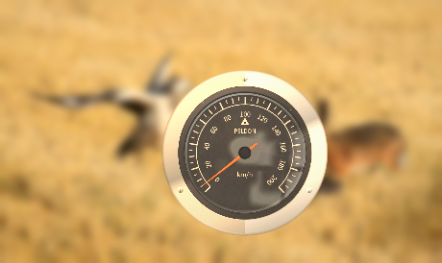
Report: 5 km/h
